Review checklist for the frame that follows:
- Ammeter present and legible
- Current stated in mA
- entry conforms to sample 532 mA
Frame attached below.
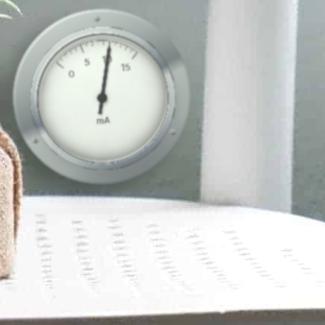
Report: 10 mA
